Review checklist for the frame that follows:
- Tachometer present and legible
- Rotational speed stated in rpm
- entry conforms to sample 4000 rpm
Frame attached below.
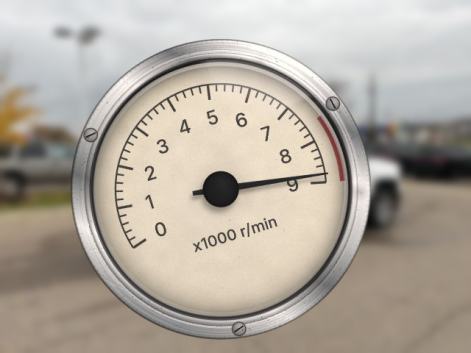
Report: 8800 rpm
